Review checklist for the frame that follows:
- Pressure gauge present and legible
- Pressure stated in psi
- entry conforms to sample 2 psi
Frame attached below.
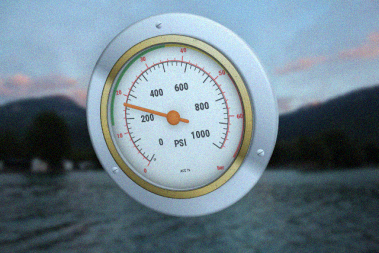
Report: 260 psi
